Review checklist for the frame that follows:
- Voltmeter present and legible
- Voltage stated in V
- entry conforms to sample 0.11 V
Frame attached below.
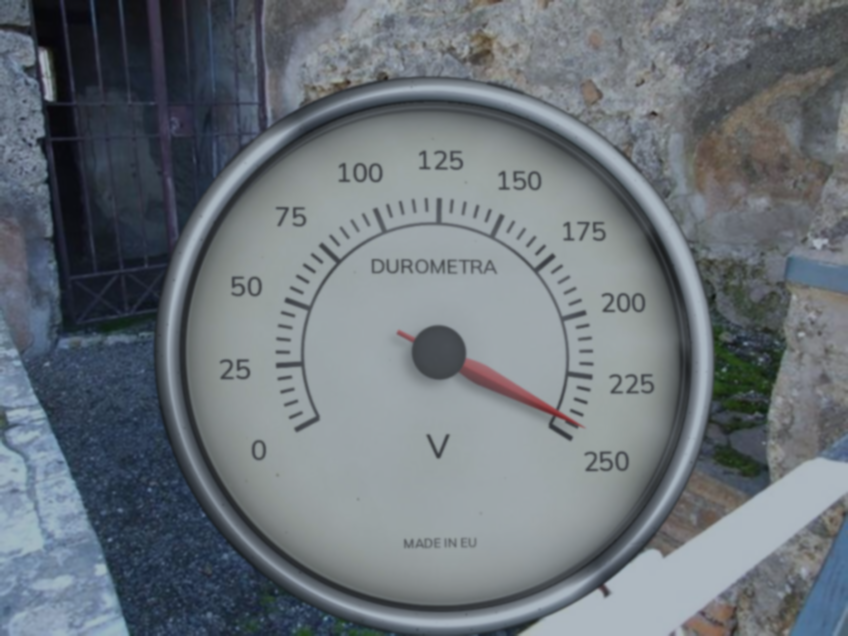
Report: 245 V
